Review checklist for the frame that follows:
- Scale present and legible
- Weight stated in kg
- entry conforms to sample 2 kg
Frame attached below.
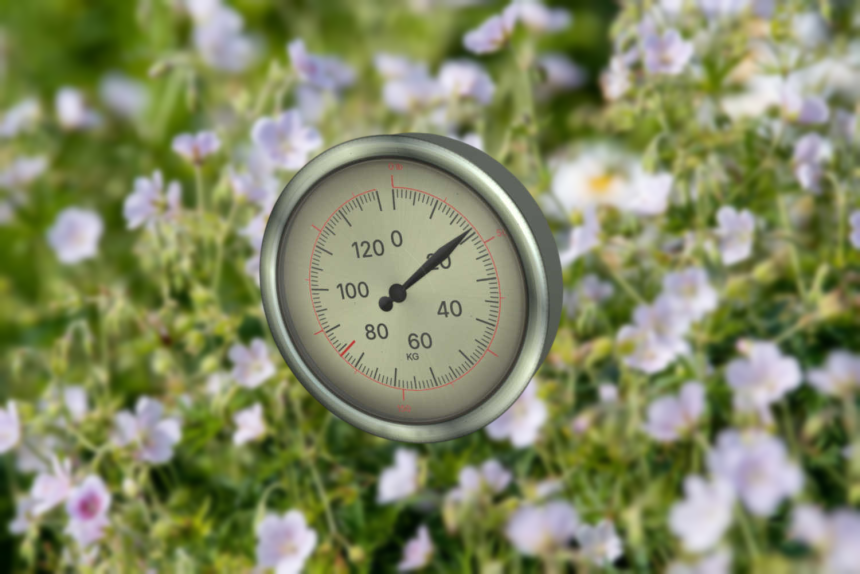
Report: 19 kg
